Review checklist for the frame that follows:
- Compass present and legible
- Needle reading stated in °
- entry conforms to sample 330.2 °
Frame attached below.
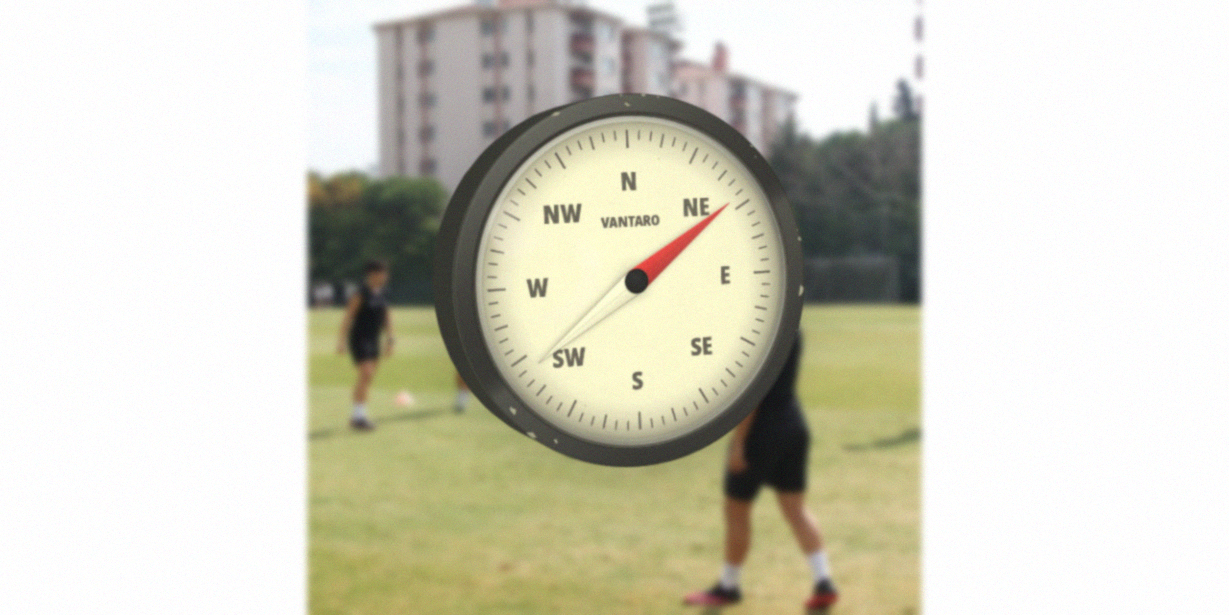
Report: 55 °
